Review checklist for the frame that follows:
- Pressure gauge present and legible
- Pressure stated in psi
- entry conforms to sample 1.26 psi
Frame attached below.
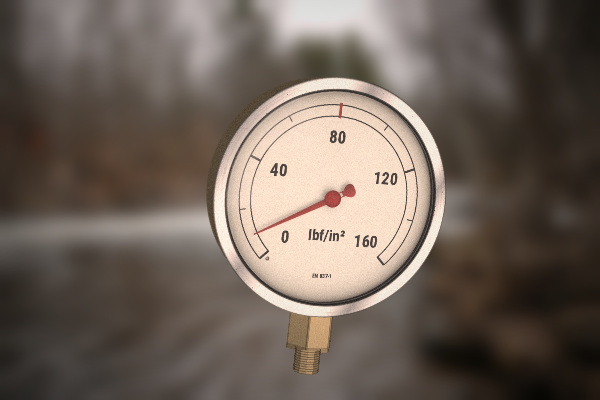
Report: 10 psi
